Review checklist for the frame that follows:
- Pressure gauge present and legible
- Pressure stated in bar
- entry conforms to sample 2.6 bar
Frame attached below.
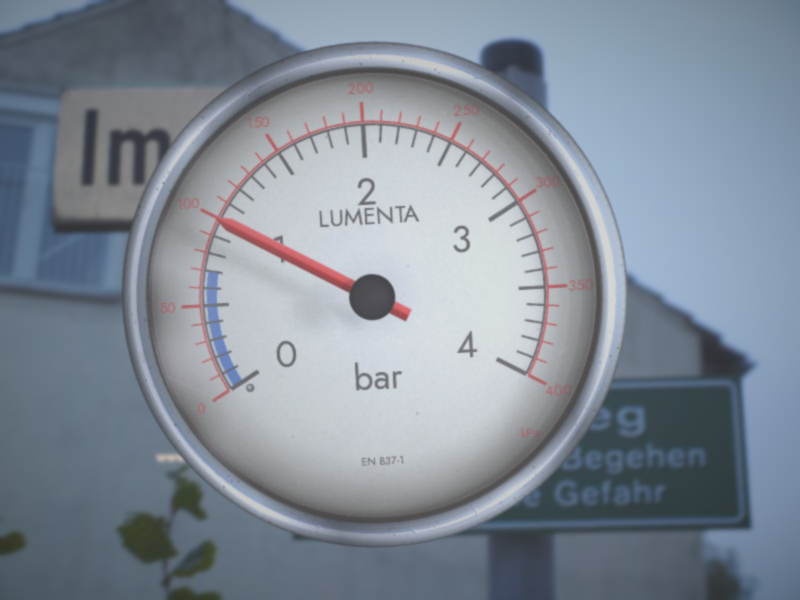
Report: 1 bar
